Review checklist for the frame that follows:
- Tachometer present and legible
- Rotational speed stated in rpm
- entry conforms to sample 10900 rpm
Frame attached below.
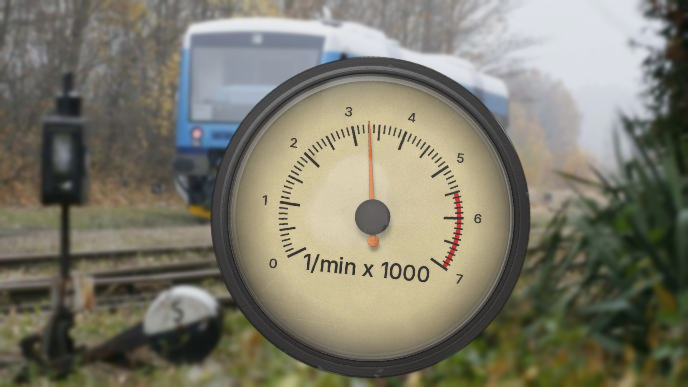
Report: 3300 rpm
